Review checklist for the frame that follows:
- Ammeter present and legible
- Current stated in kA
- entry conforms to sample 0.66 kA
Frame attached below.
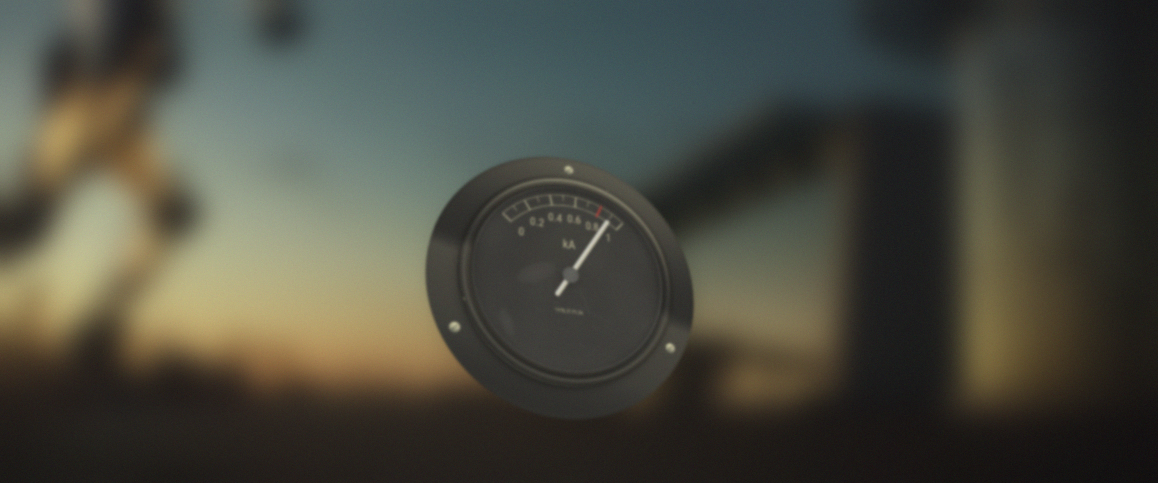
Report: 0.9 kA
